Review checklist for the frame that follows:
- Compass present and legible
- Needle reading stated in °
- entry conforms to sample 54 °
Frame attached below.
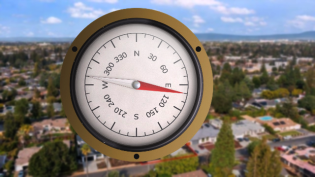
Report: 100 °
